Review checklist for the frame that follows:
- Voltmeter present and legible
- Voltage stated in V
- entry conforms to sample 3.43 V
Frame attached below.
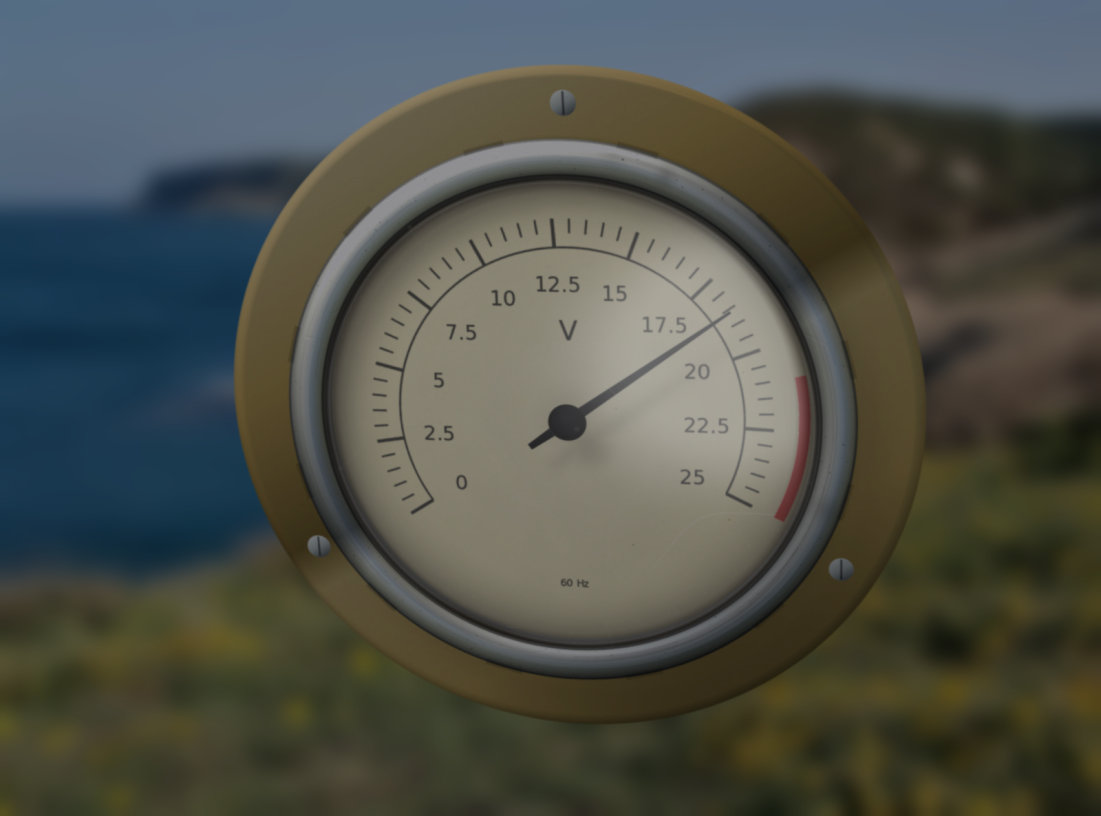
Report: 18.5 V
